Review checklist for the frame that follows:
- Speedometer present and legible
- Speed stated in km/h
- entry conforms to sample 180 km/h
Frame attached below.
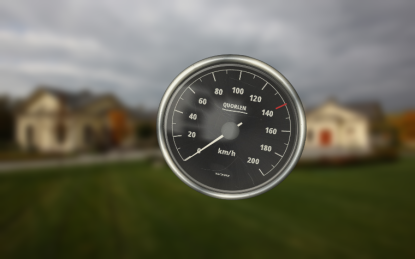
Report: 0 km/h
